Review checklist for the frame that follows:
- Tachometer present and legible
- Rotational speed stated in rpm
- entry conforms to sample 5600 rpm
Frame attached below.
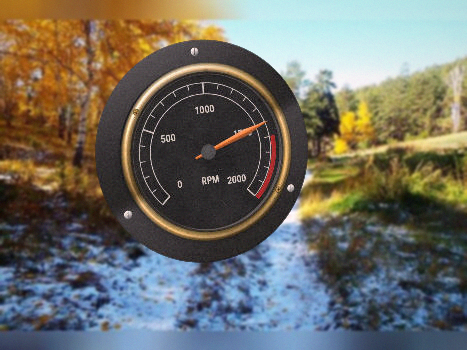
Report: 1500 rpm
